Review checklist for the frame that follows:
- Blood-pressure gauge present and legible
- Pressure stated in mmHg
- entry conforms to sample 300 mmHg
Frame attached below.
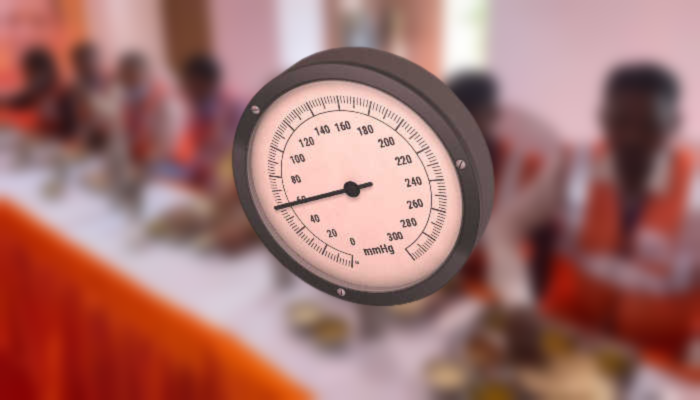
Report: 60 mmHg
